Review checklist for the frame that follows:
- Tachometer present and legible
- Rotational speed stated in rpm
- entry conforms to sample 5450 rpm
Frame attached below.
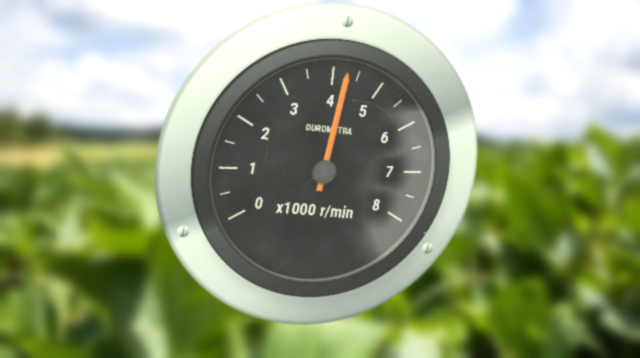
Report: 4250 rpm
